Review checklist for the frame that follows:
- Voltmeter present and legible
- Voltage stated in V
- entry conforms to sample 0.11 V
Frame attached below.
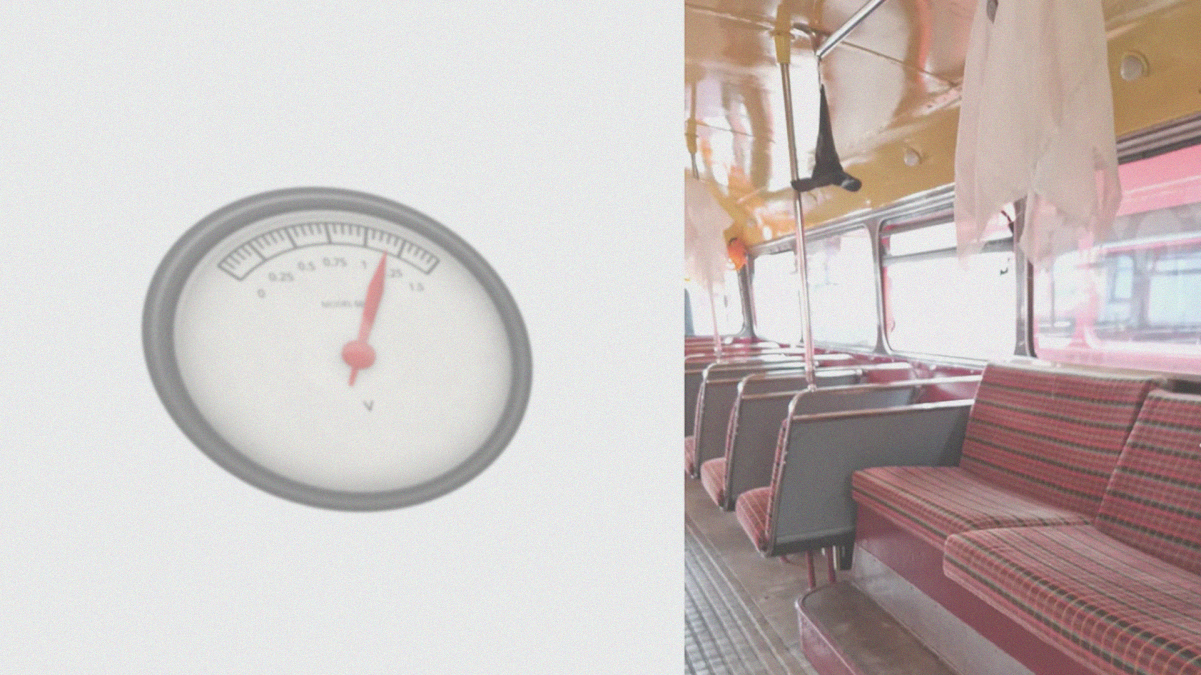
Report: 1.15 V
